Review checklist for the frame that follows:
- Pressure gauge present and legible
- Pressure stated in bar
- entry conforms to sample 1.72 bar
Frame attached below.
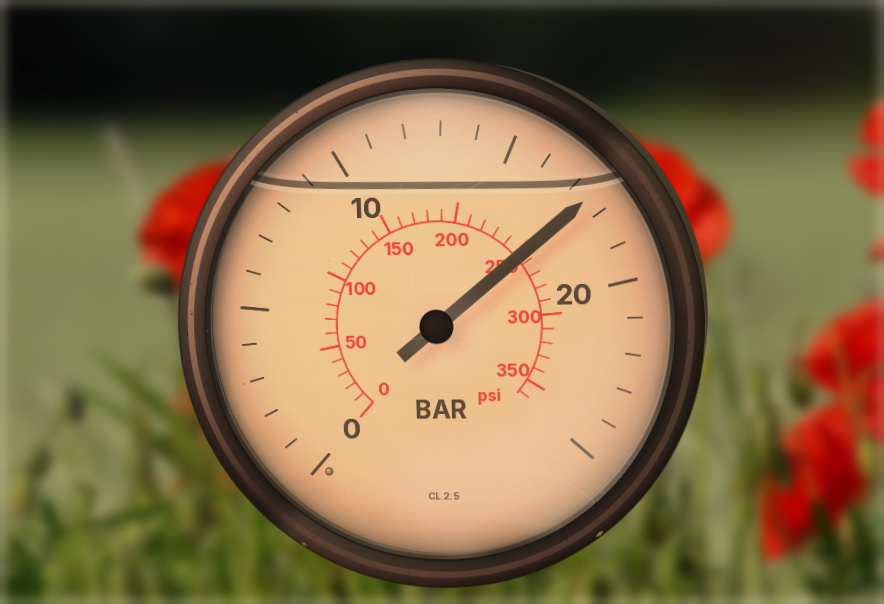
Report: 17.5 bar
